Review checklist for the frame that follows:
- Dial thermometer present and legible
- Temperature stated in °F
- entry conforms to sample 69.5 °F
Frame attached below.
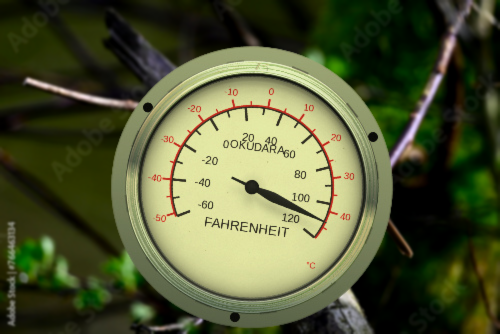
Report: 110 °F
